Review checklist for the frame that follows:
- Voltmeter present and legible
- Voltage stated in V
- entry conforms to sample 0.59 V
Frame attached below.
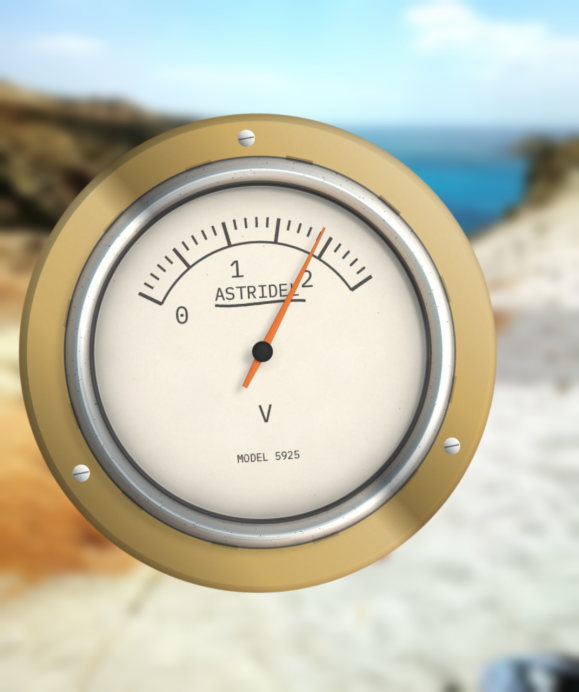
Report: 1.9 V
